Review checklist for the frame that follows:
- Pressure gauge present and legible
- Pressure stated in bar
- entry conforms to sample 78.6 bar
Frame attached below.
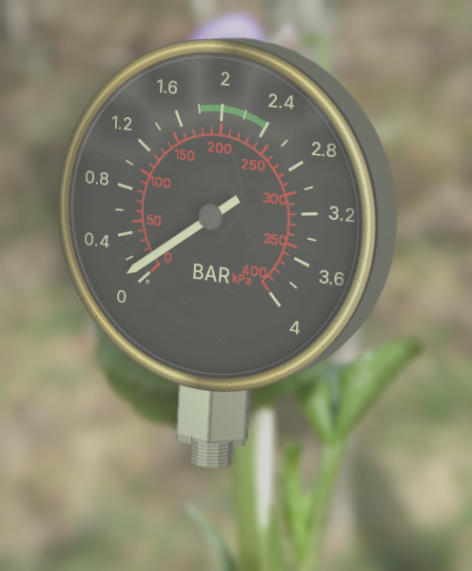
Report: 0.1 bar
